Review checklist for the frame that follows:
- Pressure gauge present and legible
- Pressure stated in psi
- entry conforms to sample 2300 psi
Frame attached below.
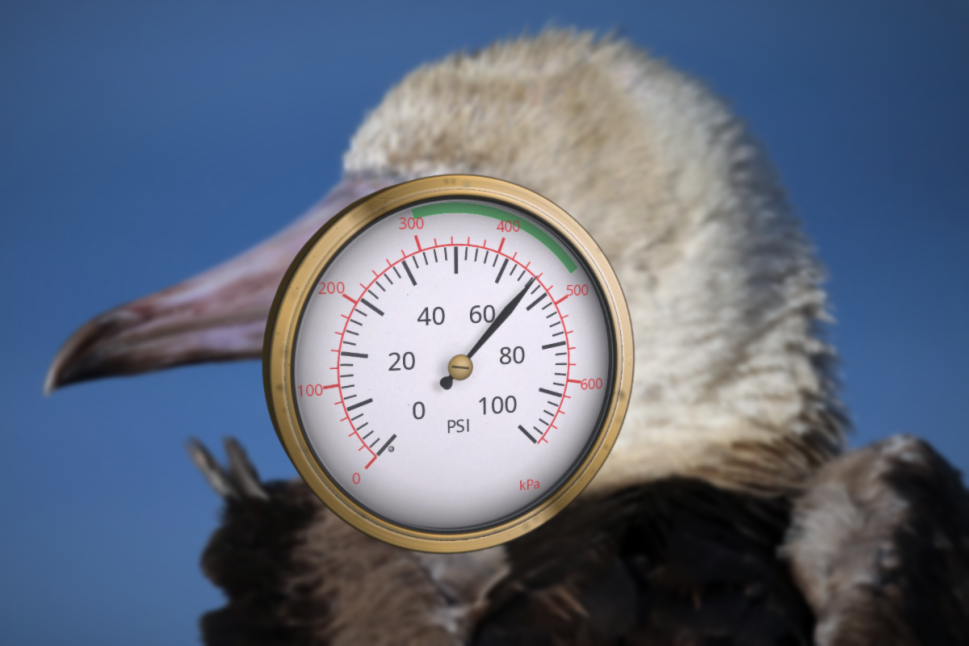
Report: 66 psi
